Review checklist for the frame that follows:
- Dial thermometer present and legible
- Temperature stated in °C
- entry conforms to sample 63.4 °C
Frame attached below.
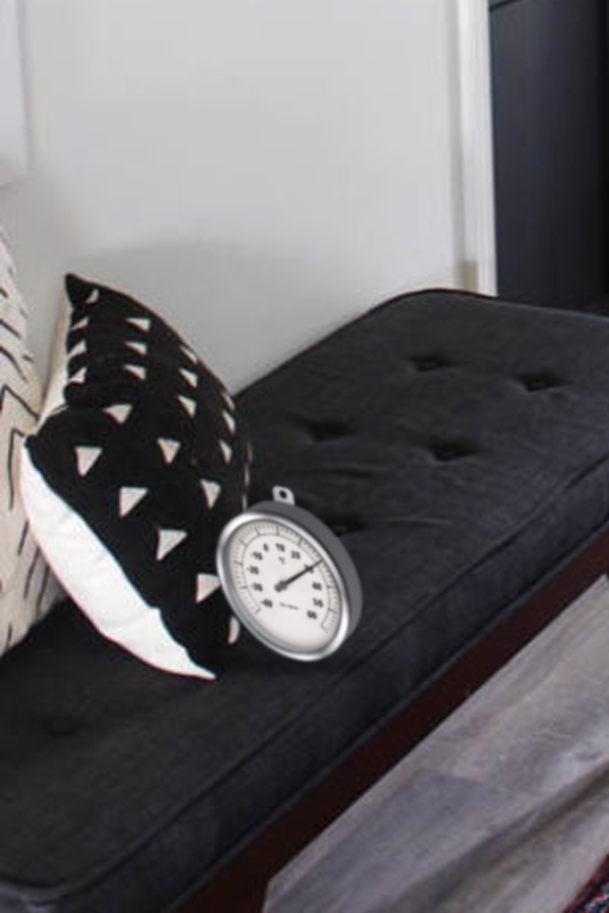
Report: 30 °C
